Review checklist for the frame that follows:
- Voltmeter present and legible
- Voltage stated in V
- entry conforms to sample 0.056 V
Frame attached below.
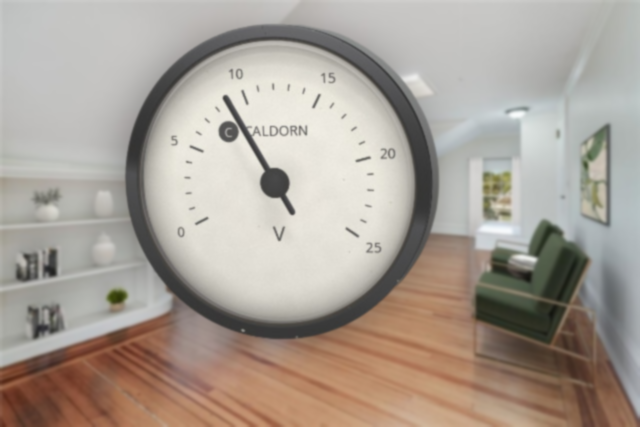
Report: 9 V
